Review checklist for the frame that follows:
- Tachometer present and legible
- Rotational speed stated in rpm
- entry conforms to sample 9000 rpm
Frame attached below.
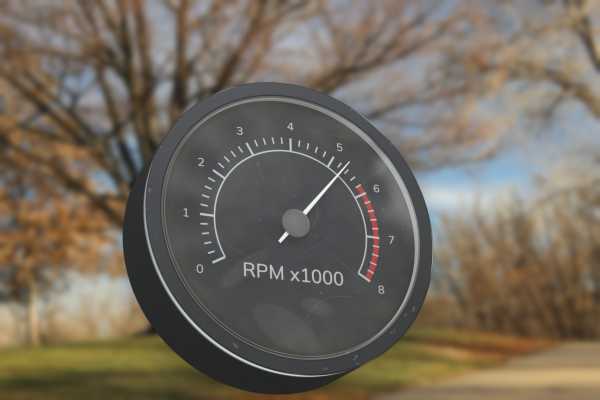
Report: 5300 rpm
